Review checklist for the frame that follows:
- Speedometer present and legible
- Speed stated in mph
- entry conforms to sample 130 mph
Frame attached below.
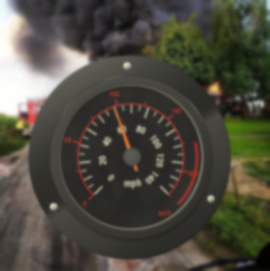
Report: 60 mph
